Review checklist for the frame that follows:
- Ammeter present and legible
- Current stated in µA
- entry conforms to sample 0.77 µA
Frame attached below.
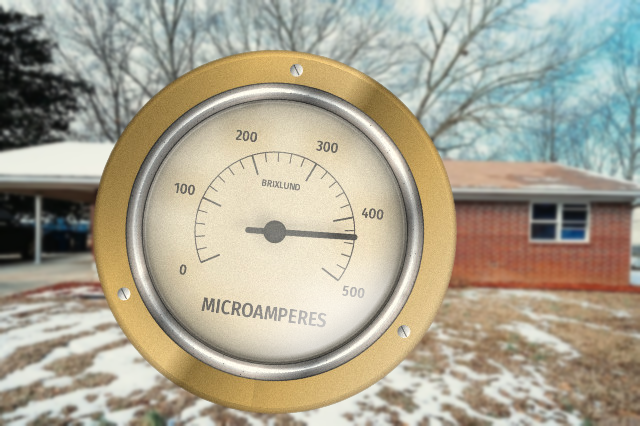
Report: 430 µA
